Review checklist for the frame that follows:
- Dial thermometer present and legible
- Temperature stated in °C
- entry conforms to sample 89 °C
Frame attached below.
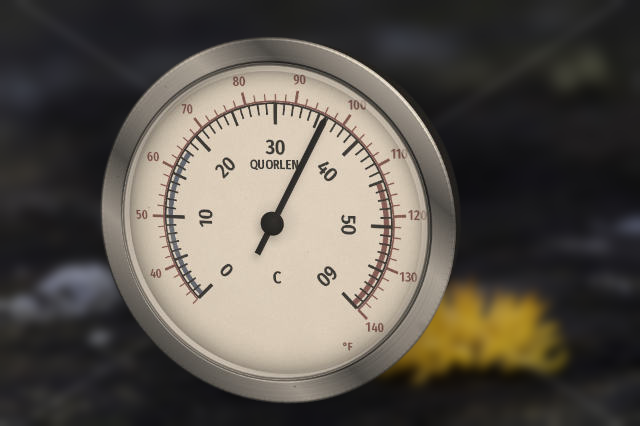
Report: 36 °C
